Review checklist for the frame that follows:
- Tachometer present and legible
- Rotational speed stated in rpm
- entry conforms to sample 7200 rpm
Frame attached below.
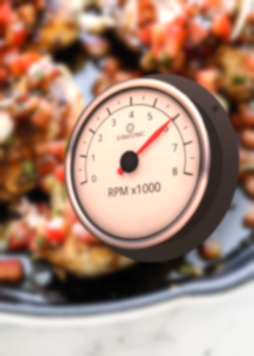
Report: 6000 rpm
